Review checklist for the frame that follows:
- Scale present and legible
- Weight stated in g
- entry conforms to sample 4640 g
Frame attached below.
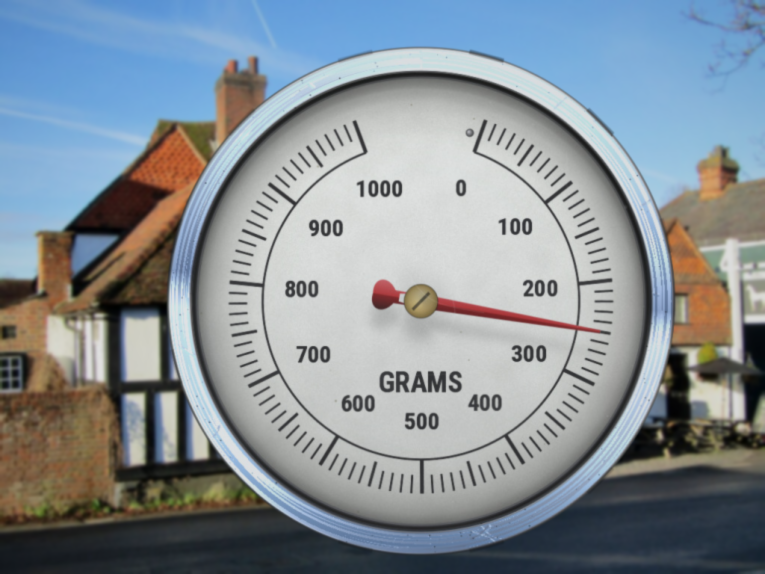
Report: 250 g
